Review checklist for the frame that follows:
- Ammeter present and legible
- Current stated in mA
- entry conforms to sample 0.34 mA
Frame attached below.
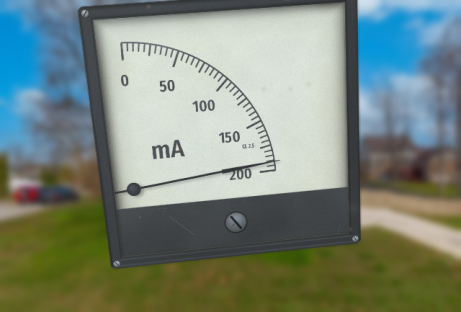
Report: 190 mA
